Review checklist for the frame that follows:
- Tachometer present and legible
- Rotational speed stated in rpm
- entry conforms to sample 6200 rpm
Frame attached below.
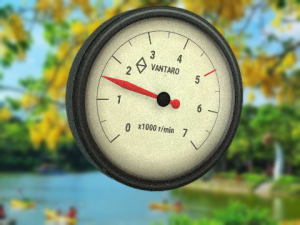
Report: 1500 rpm
